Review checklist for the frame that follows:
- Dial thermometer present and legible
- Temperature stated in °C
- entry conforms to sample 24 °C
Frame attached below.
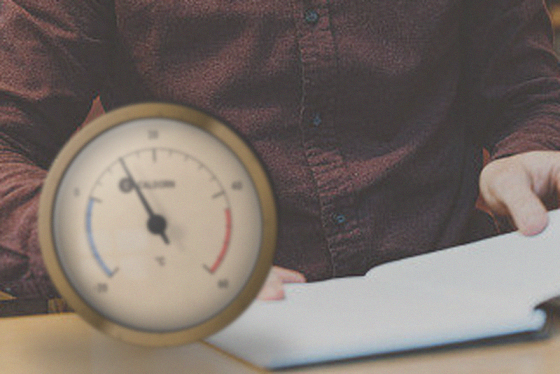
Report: 12 °C
